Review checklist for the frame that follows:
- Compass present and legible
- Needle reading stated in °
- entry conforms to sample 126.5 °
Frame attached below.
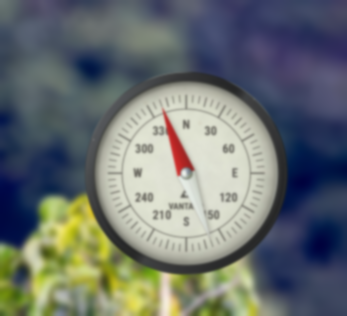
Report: 340 °
